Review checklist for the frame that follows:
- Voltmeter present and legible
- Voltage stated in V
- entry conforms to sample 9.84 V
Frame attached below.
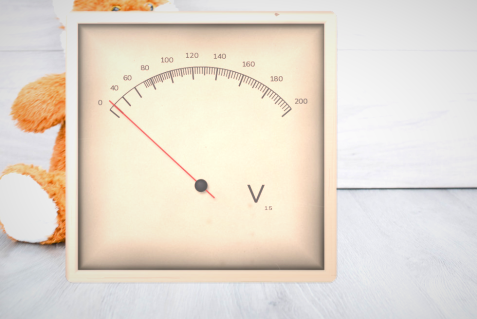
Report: 20 V
